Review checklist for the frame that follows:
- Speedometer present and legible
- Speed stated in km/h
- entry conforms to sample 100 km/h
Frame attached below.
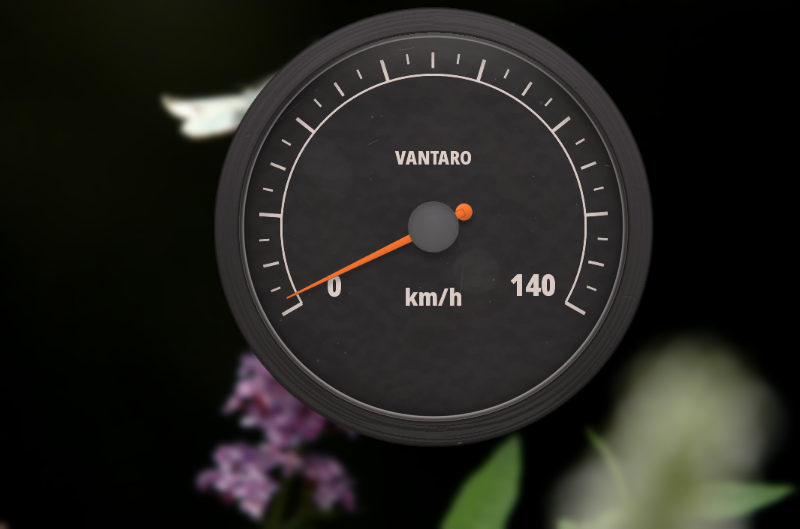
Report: 2.5 km/h
